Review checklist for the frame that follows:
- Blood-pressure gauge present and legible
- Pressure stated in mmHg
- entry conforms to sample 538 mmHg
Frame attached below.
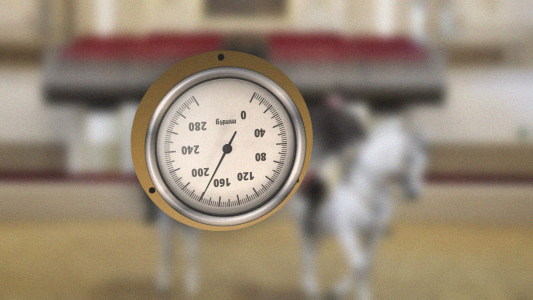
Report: 180 mmHg
